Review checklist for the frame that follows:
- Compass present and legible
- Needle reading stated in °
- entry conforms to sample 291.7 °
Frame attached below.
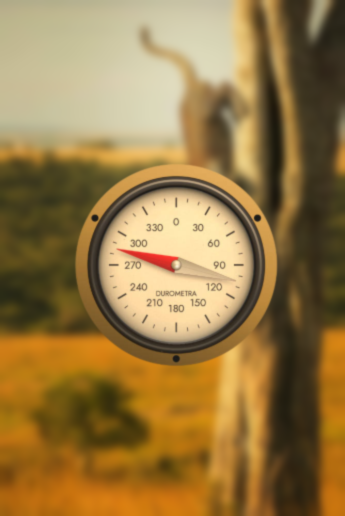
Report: 285 °
